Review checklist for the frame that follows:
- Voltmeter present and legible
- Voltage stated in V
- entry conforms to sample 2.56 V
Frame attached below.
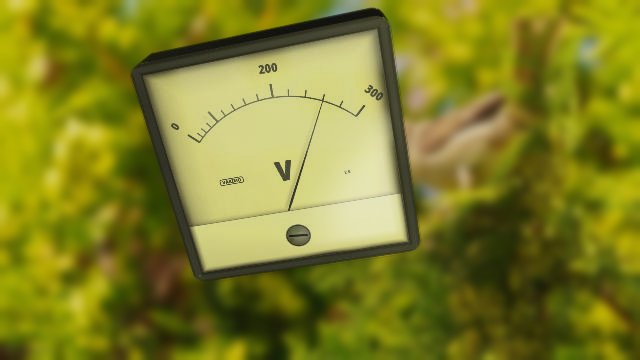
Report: 260 V
